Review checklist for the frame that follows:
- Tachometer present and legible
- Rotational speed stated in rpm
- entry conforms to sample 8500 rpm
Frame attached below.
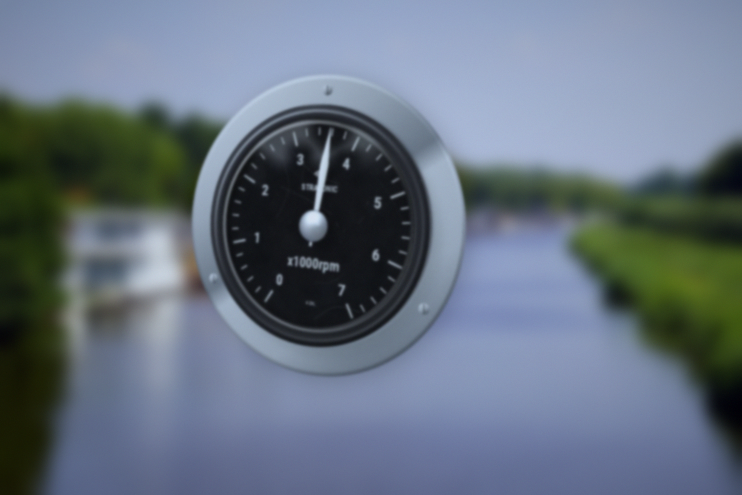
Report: 3600 rpm
